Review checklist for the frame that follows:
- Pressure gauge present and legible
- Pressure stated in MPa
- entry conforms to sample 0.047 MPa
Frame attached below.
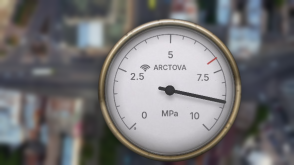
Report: 8.75 MPa
